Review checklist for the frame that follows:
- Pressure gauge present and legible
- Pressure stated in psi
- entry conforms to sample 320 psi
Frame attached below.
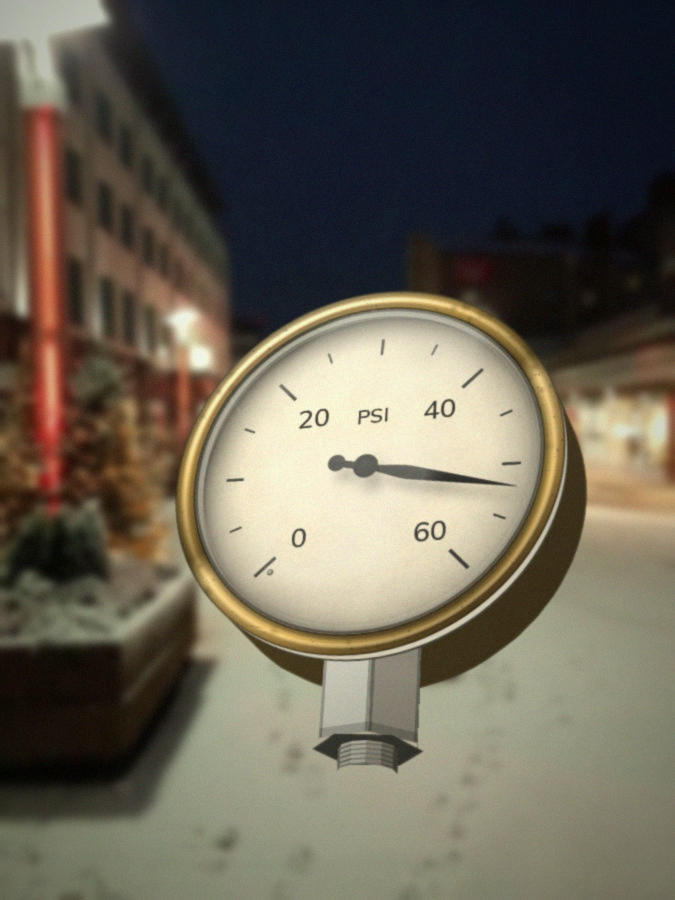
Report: 52.5 psi
